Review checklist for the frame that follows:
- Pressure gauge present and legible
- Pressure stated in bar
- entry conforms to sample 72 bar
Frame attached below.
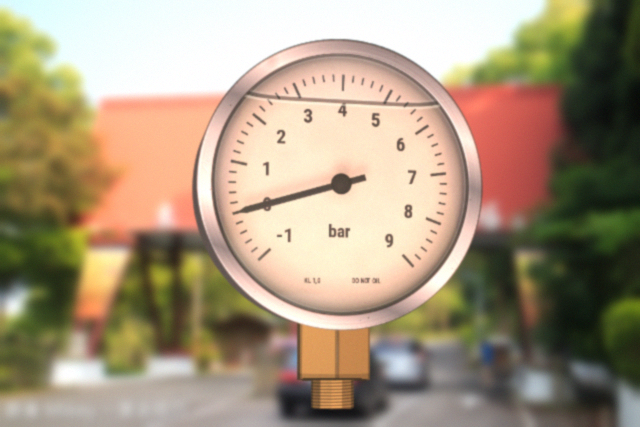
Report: 0 bar
